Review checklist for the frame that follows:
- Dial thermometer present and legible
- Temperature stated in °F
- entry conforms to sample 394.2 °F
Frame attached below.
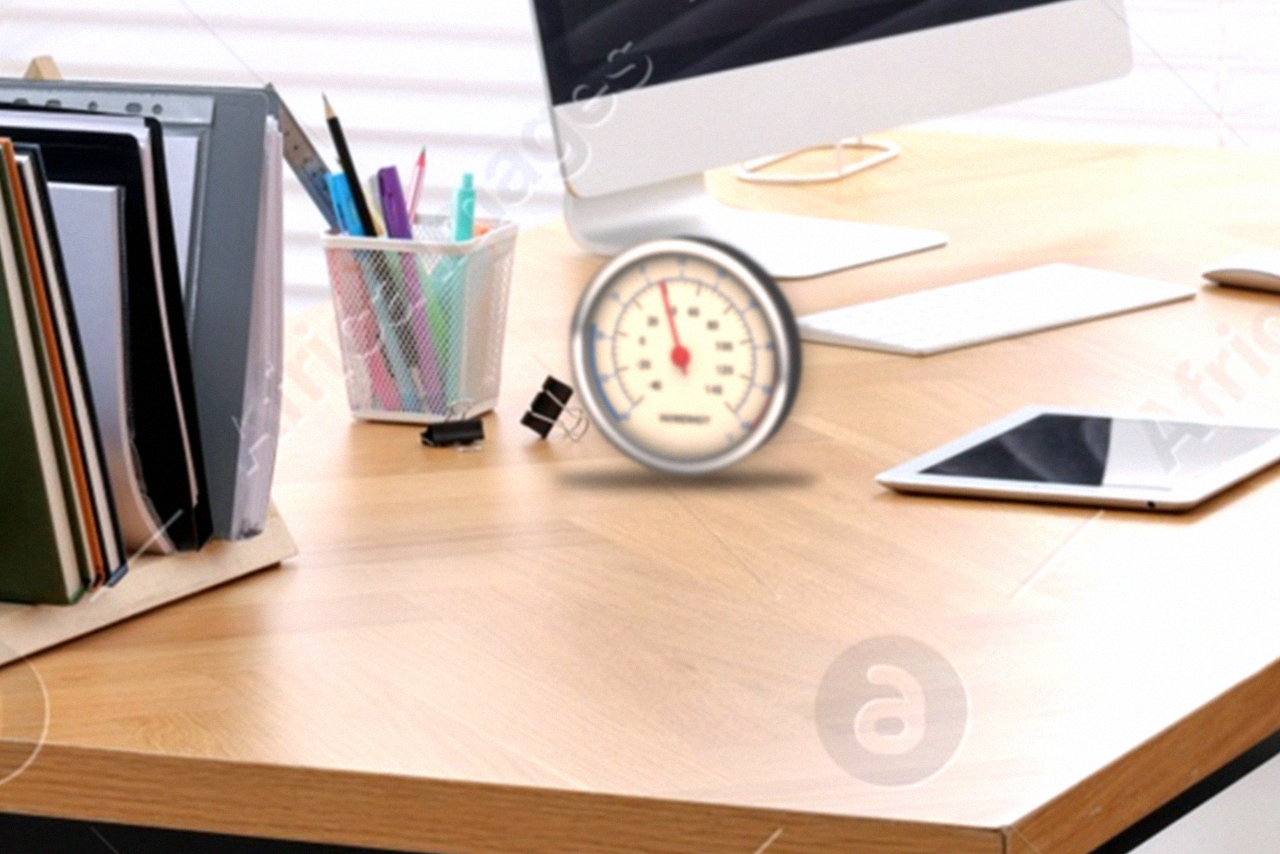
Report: 40 °F
